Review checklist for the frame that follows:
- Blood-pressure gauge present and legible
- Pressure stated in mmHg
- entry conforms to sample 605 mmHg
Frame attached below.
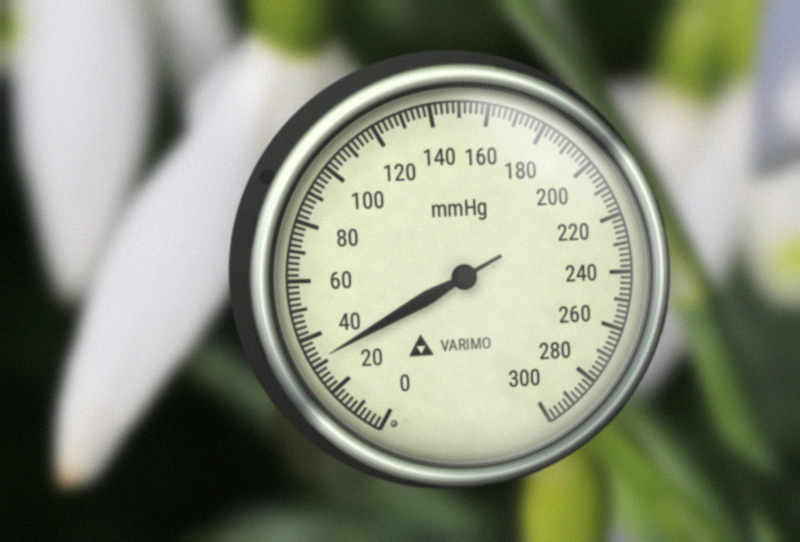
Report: 32 mmHg
